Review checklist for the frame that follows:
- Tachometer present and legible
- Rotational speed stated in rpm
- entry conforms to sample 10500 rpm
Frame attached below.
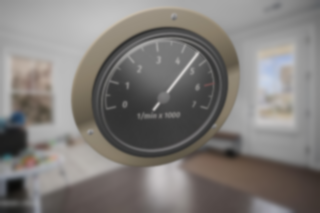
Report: 4500 rpm
